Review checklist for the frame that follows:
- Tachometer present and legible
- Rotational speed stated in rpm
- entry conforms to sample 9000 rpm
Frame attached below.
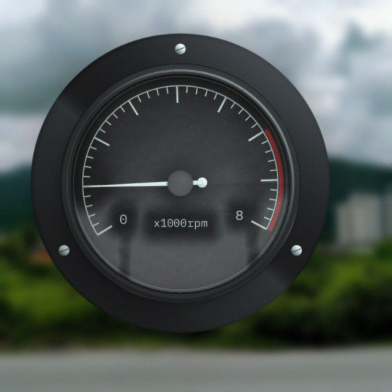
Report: 1000 rpm
